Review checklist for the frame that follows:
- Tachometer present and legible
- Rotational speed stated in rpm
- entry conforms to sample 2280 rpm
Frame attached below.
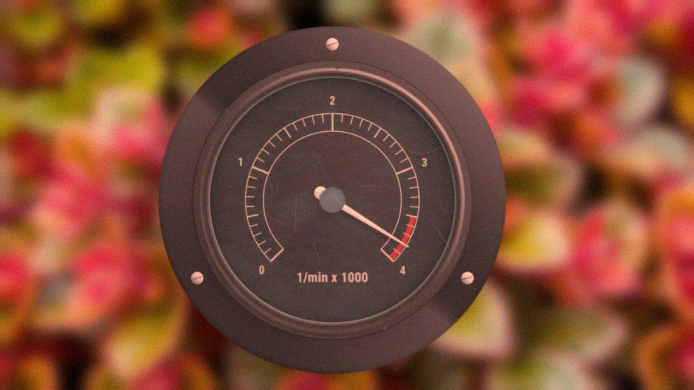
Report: 3800 rpm
